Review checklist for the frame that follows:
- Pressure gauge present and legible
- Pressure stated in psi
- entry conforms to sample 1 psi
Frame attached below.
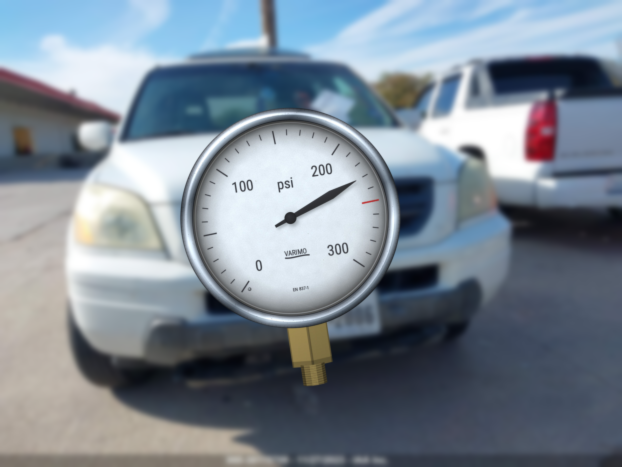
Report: 230 psi
